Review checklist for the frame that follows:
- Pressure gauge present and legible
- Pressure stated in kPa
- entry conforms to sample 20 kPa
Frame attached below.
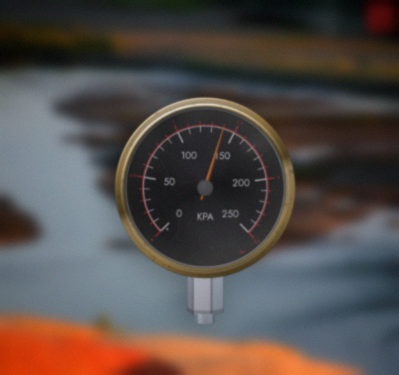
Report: 140 kPa
